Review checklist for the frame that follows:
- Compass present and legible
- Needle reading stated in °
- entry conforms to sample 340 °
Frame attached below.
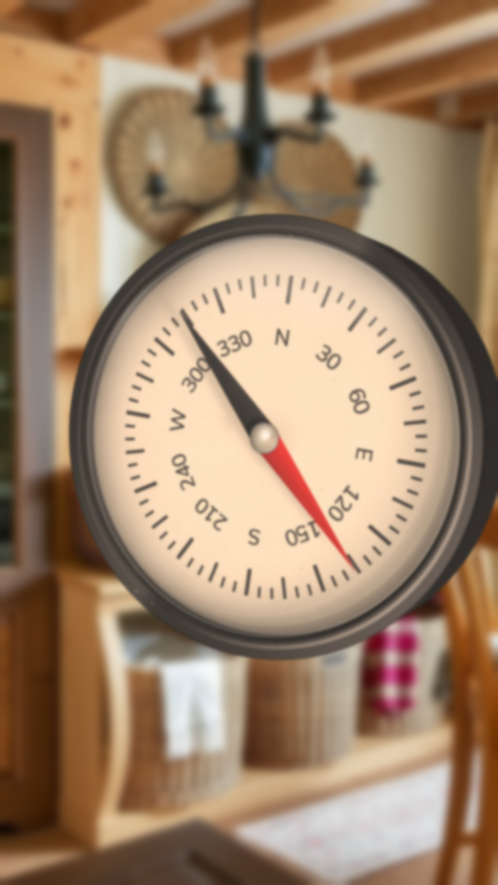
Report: 135 °
